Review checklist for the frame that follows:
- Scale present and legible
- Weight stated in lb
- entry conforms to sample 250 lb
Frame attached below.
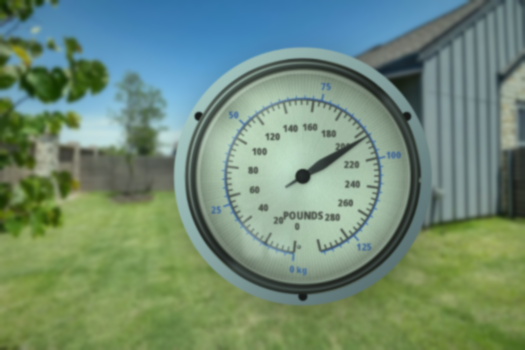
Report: 204 lb
